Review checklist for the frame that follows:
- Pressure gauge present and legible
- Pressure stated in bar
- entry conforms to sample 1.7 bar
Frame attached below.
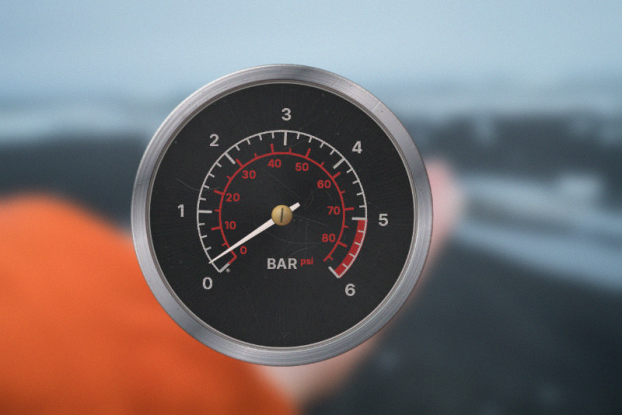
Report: 0.2 bar
